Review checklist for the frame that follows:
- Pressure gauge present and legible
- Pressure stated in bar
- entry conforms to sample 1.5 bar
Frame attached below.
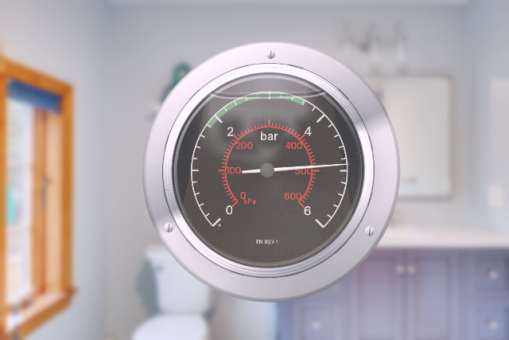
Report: 4.9 bar
